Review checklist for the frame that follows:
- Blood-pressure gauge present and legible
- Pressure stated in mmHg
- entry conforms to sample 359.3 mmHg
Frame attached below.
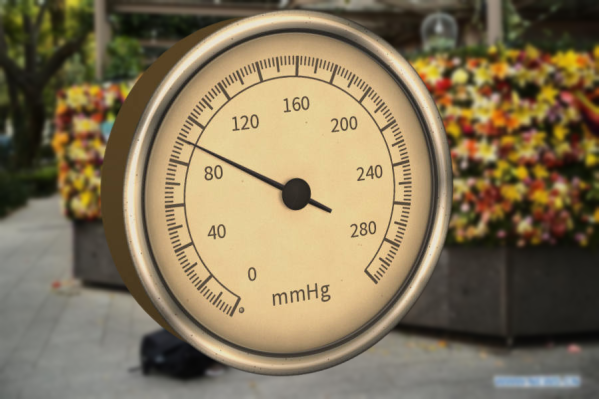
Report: 90 mmHg
